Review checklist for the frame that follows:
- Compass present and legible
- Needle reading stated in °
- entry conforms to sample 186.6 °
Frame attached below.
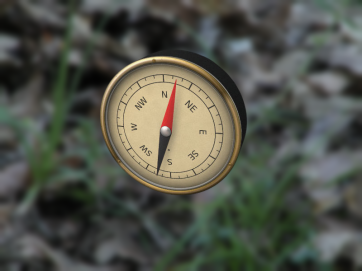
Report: 15 °
